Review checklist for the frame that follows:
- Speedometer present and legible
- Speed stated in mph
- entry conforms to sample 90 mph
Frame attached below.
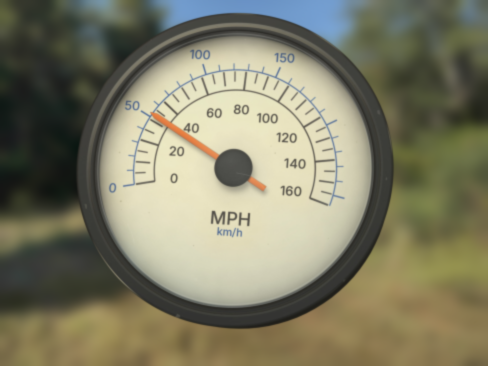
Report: 32.5 mph
